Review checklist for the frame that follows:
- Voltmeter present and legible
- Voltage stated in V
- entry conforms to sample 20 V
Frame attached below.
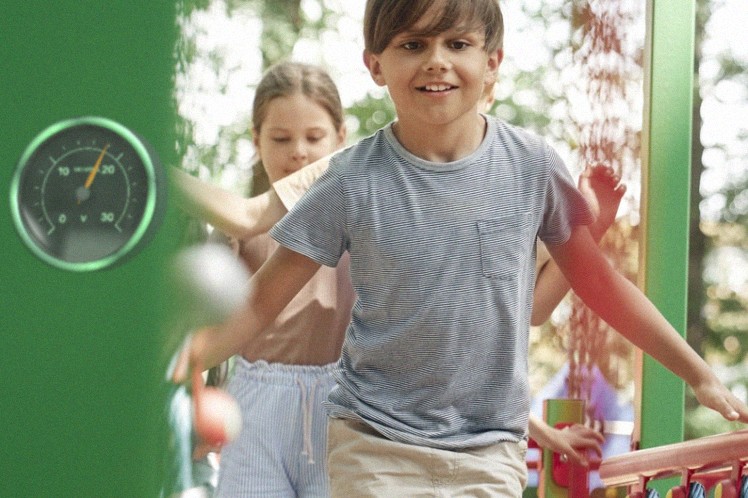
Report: 18 V
